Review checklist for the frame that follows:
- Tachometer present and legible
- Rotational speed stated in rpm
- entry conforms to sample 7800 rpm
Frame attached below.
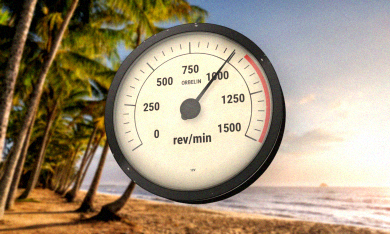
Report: 1000 rpm
